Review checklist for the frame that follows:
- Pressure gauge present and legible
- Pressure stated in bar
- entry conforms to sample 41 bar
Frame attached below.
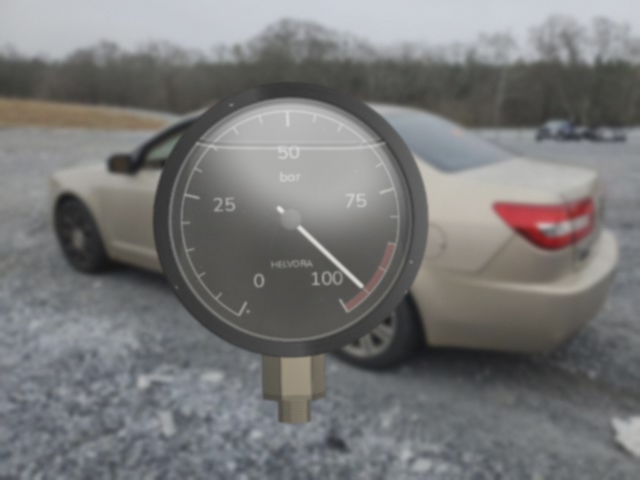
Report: 95 bar
